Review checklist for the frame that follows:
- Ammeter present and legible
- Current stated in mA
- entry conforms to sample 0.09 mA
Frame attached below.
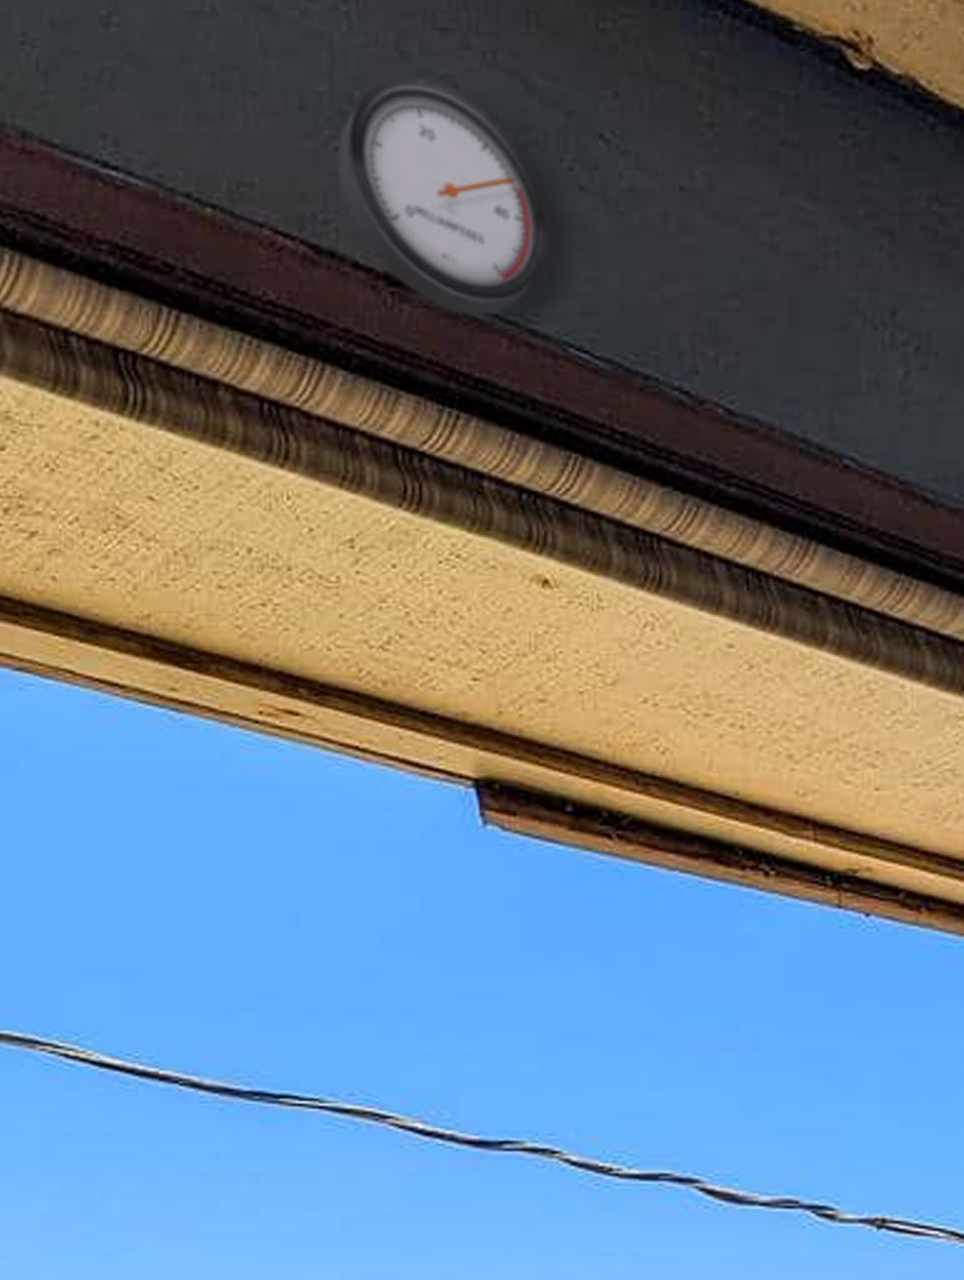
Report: 35 mA
